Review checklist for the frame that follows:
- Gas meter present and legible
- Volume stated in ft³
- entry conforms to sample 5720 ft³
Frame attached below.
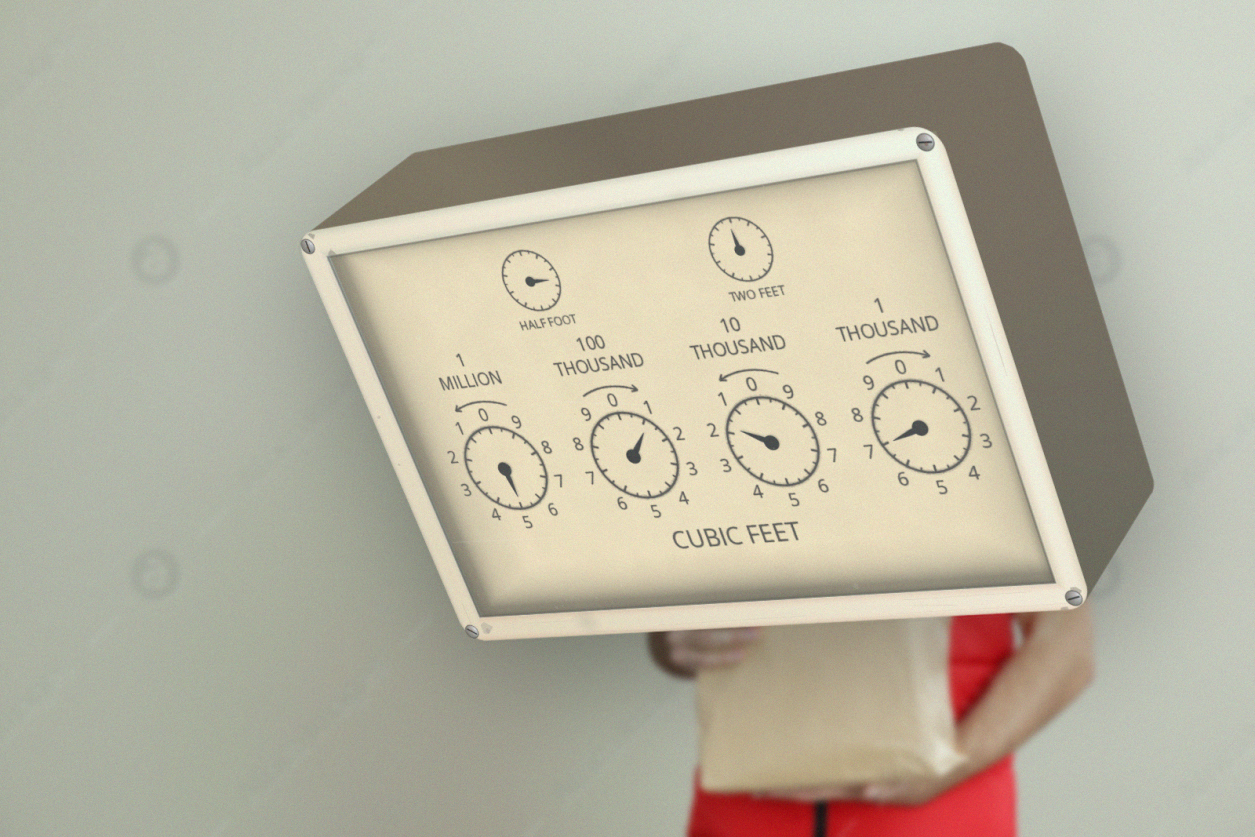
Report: 511700 ft³
